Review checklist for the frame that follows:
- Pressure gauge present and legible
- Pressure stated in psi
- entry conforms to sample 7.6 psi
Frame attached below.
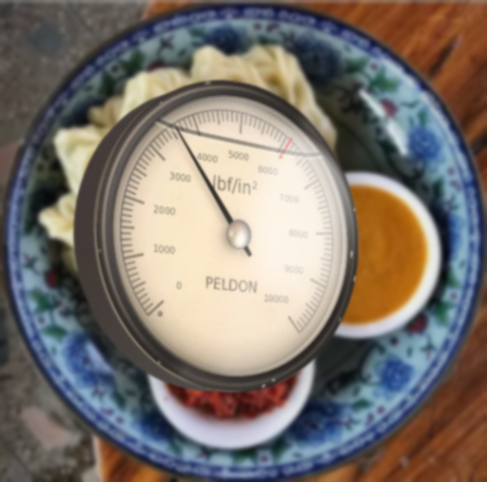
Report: 3500 psi
